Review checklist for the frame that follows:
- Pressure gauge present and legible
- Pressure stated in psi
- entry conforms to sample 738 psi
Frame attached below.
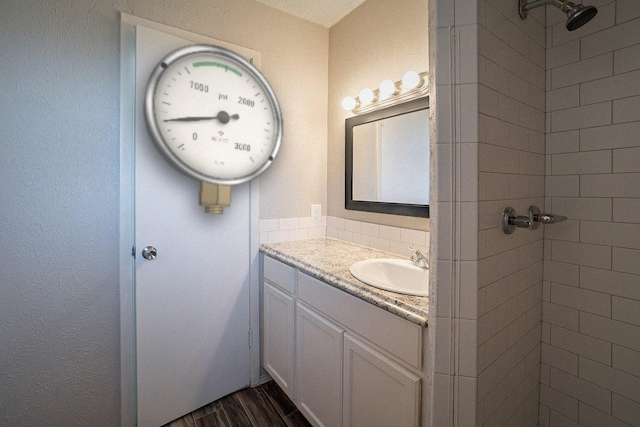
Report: 300 psi
